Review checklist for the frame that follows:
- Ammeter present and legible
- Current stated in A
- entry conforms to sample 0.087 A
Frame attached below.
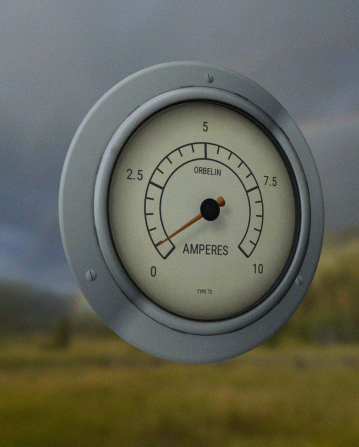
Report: 0.5 A
